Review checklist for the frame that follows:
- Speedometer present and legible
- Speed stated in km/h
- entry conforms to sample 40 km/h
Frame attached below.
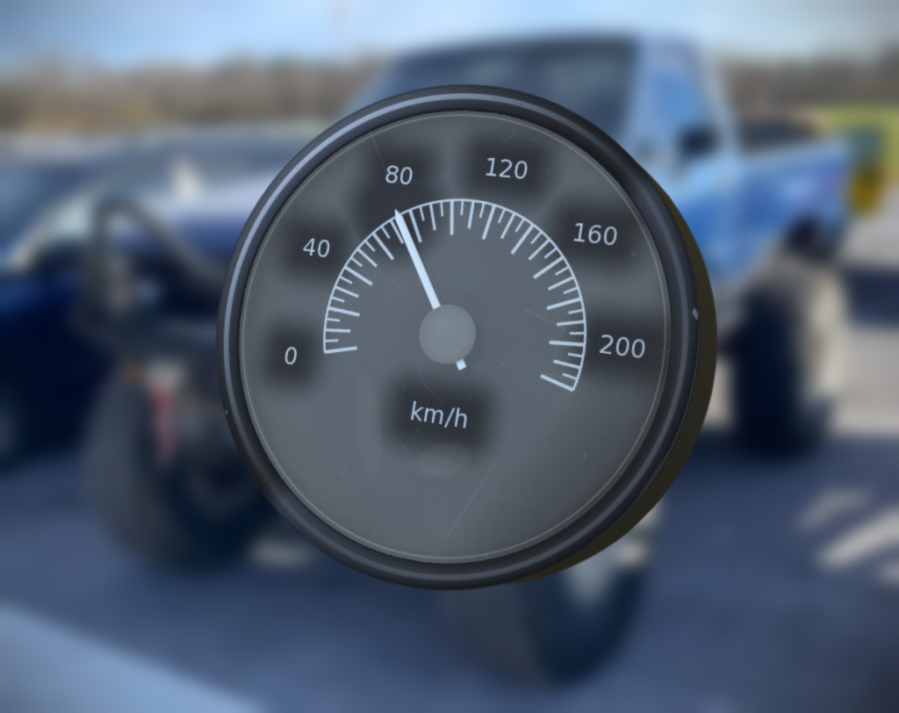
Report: 75 km/h
